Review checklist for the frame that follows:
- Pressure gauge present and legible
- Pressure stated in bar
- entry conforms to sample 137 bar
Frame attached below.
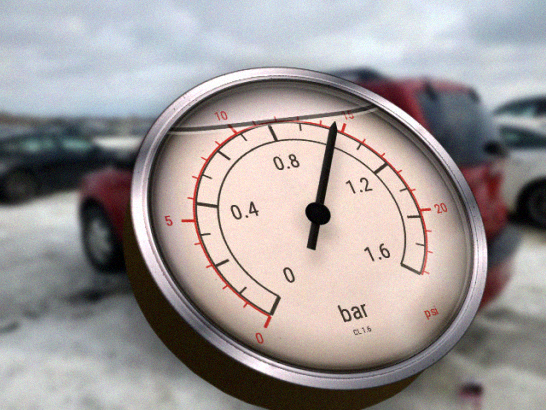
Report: 1 bar
